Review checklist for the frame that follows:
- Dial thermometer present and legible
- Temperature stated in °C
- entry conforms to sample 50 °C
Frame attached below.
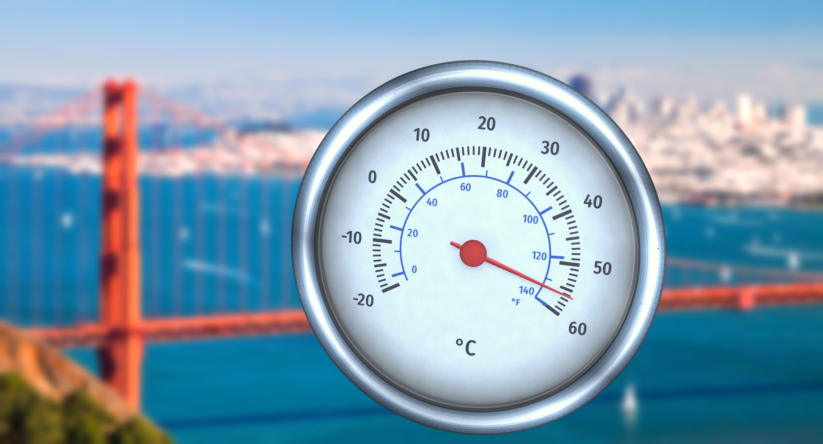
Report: 56 °C
